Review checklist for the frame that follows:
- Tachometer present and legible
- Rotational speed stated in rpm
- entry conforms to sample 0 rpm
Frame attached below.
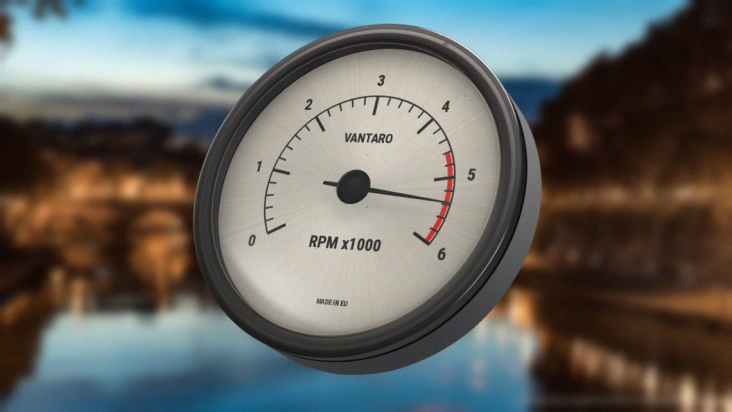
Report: 5400 rpm
